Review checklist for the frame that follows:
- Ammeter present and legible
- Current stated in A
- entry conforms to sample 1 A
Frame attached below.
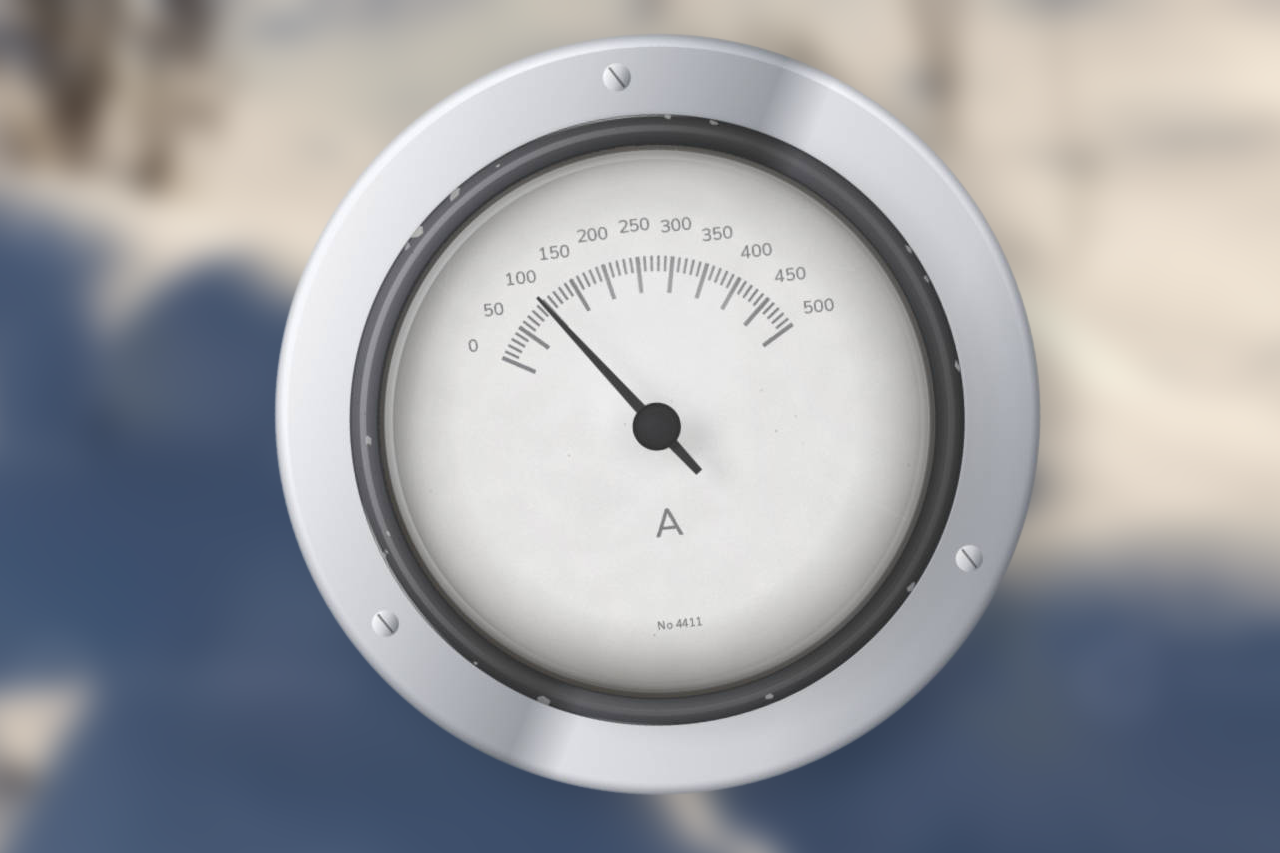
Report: 100 A
